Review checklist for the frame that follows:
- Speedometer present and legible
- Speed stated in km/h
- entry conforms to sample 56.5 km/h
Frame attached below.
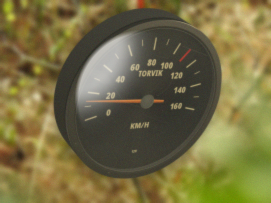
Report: 15 km/h
